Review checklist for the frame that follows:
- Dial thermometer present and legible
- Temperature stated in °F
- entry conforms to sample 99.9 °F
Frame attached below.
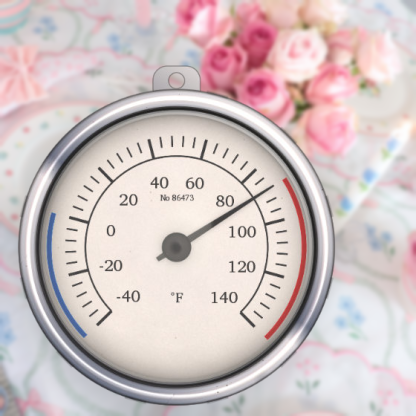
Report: 88 °F
